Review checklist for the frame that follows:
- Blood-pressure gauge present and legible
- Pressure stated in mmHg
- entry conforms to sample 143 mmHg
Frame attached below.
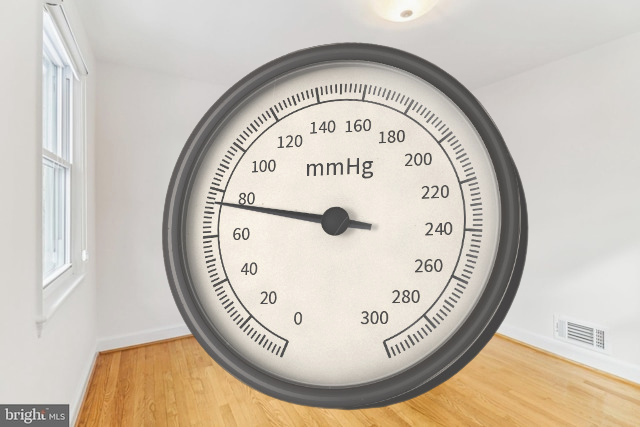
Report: 74 mmHg
